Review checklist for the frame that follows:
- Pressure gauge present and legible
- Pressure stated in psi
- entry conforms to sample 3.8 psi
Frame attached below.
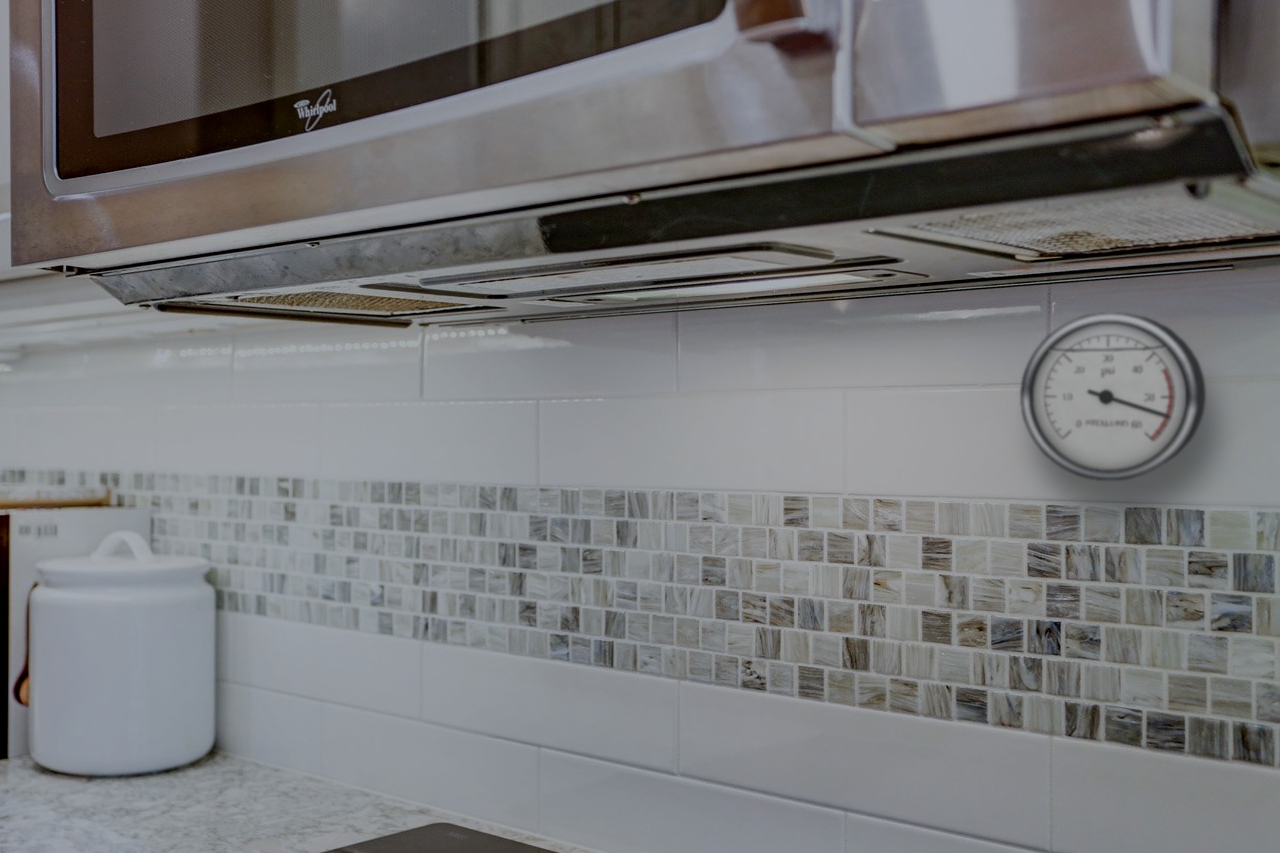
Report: 54 psi
